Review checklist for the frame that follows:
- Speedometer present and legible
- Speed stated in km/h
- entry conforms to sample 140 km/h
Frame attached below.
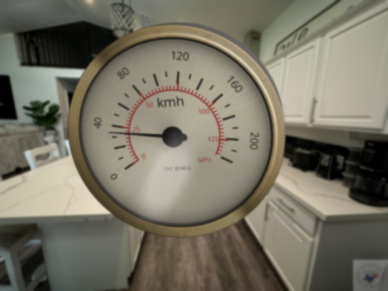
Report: 35 km/h
